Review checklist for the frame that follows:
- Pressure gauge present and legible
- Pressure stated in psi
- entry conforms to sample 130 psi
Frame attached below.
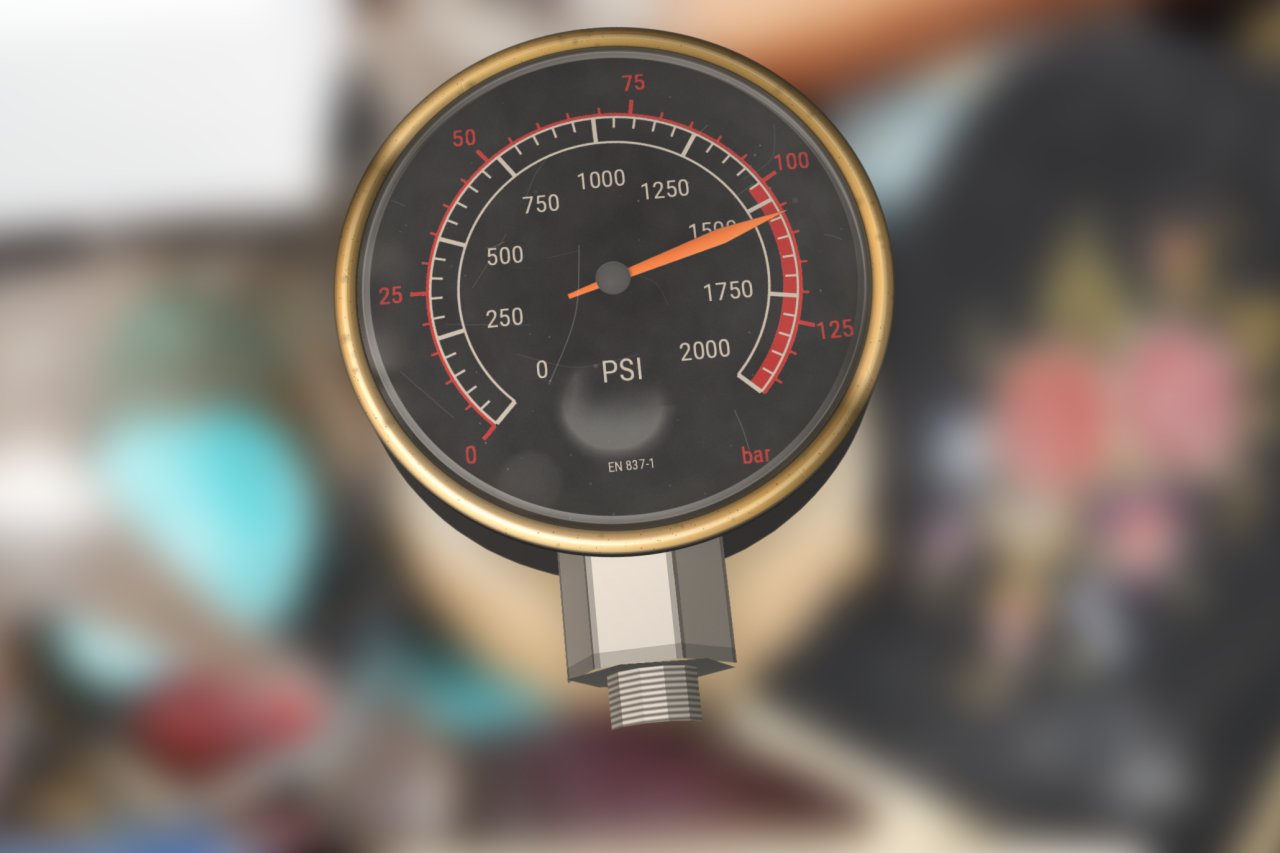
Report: 1550 psi
